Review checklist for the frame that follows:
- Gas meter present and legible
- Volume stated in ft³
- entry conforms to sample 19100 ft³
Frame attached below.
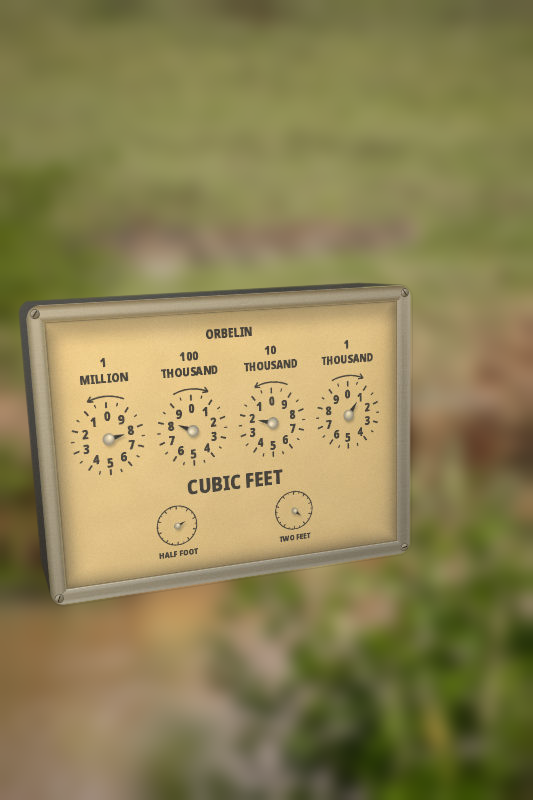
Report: 782100 ft³
